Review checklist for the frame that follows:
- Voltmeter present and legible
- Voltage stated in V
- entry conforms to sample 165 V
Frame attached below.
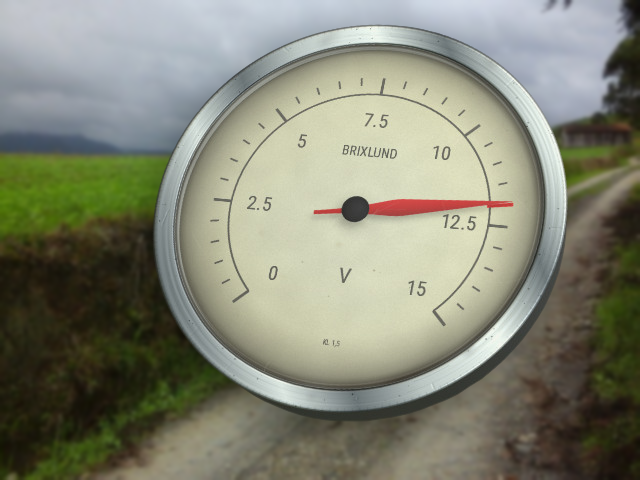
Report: 12 V
